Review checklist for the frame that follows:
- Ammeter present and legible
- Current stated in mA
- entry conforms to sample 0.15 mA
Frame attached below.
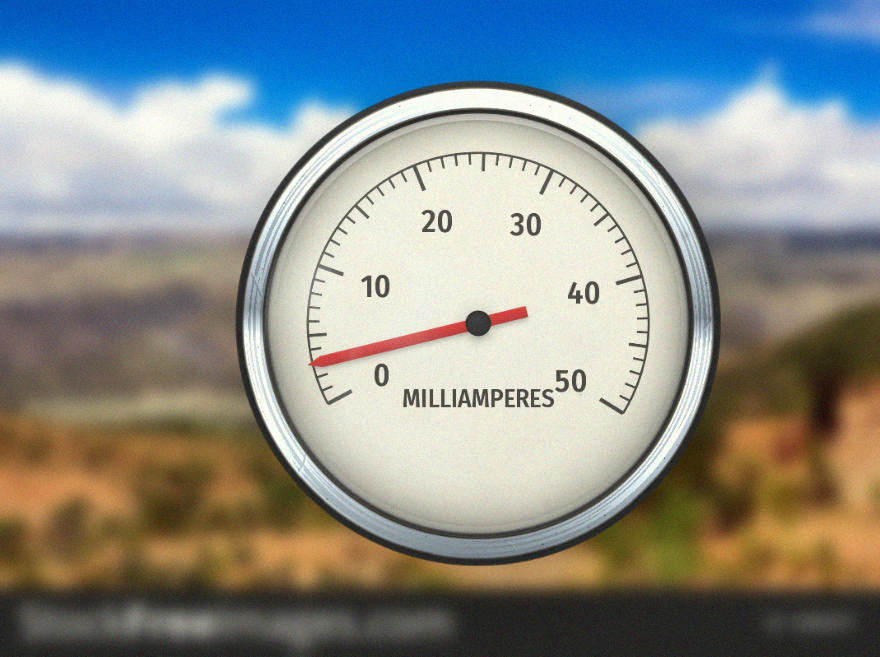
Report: 3 mA
